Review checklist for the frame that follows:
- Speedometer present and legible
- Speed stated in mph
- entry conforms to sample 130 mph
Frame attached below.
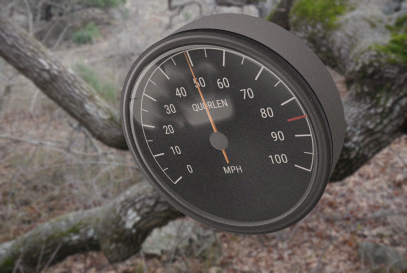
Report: 50 mph
